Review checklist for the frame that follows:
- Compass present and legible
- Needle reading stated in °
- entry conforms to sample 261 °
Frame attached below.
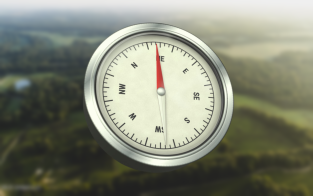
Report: 40 °
